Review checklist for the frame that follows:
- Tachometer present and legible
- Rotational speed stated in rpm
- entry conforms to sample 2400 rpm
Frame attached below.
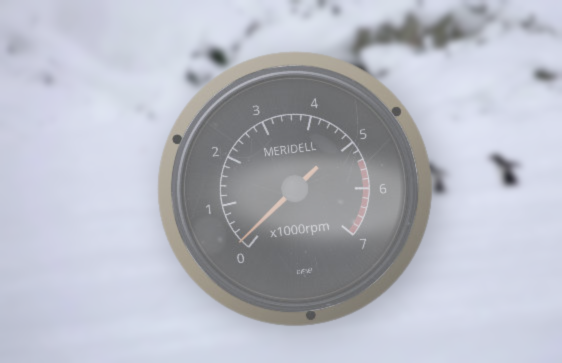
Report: 200 rpm
